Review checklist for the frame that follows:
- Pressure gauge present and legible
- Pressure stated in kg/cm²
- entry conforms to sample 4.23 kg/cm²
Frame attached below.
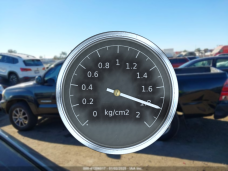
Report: 1.8 kg/cm²
